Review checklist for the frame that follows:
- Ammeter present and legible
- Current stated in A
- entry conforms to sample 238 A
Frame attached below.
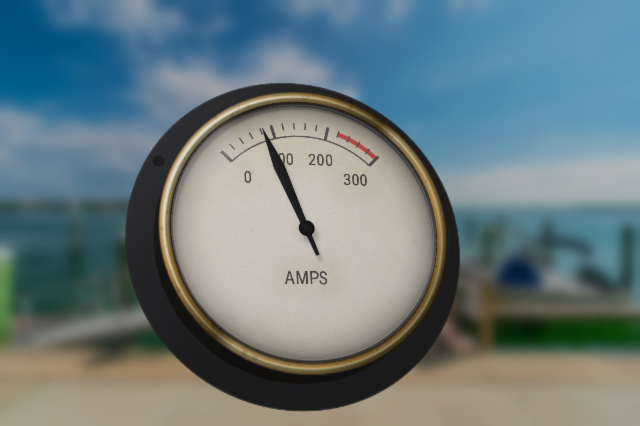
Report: 80 A
